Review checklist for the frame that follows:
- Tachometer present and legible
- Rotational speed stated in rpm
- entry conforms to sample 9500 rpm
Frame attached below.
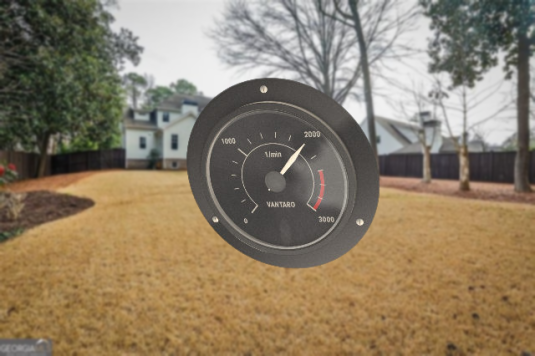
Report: 2000 rpm
